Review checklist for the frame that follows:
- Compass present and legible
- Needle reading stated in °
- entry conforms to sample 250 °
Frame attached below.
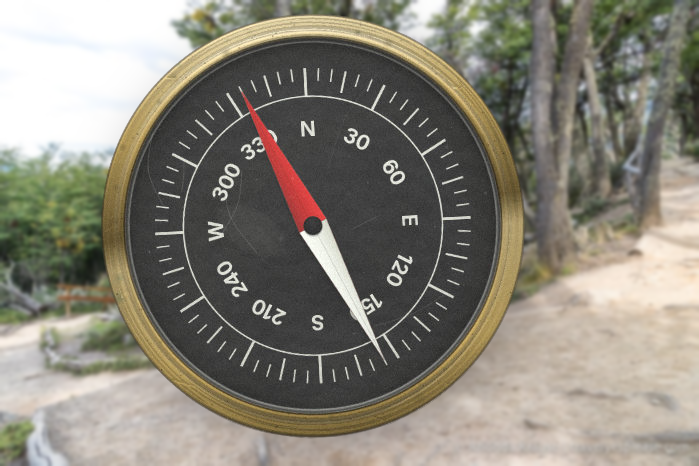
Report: 335 °
